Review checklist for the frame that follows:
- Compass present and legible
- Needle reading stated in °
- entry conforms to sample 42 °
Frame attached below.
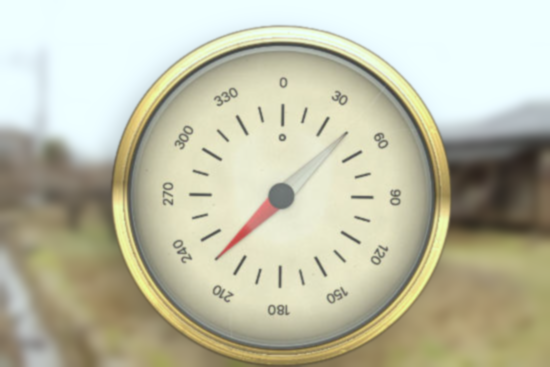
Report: 225 °
